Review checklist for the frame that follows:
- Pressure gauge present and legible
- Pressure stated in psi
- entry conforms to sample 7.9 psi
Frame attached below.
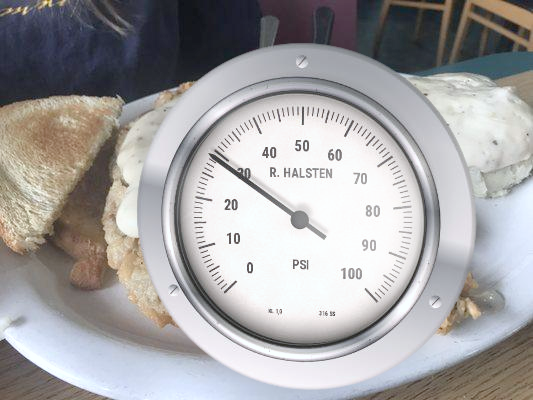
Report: 29 psi
